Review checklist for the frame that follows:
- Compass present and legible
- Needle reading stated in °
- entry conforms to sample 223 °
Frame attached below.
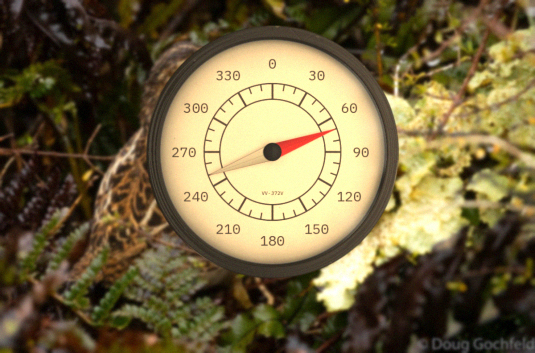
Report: 70 °
